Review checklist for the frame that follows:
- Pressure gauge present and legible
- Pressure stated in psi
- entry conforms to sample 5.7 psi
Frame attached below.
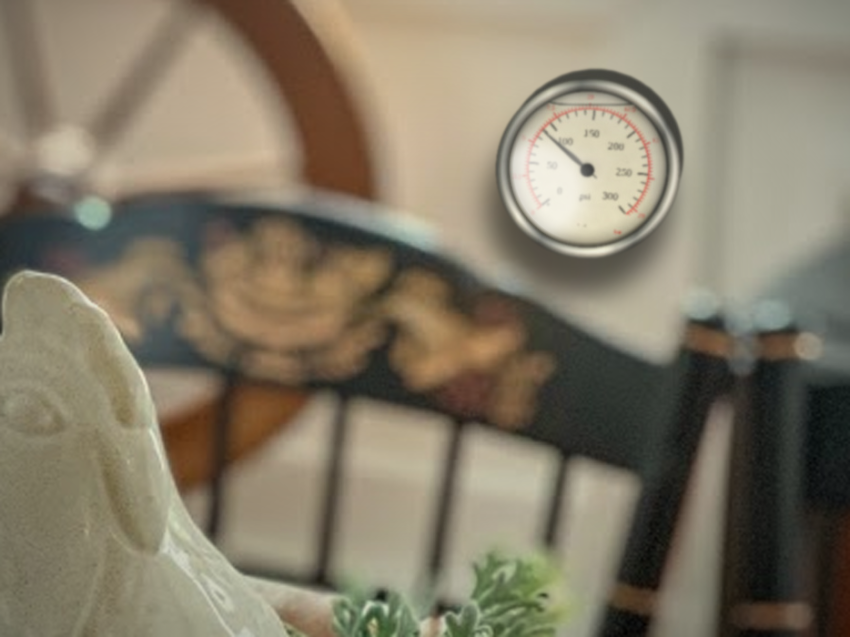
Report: 90 psi
